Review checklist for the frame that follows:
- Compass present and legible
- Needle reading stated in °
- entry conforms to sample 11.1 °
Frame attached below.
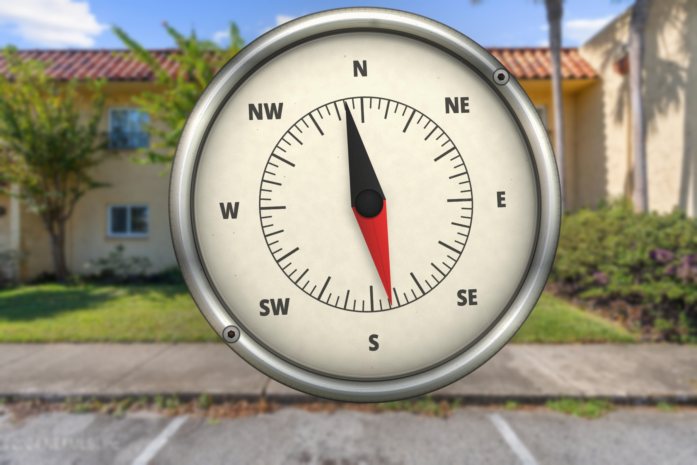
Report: 170 °
